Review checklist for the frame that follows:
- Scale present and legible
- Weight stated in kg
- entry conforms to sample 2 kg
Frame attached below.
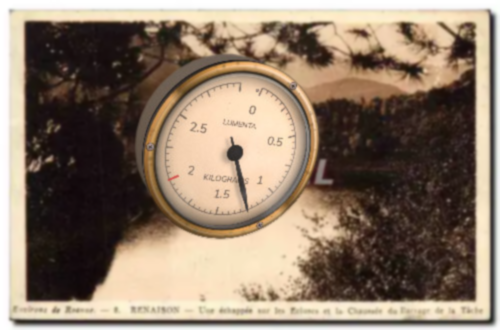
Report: 1.25 kg
